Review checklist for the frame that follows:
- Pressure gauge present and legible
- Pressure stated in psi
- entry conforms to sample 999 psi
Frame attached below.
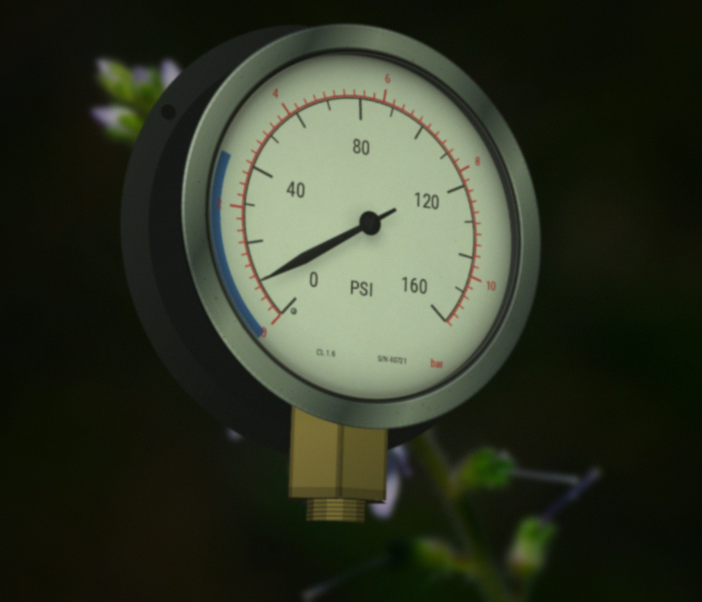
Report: 10 psi
